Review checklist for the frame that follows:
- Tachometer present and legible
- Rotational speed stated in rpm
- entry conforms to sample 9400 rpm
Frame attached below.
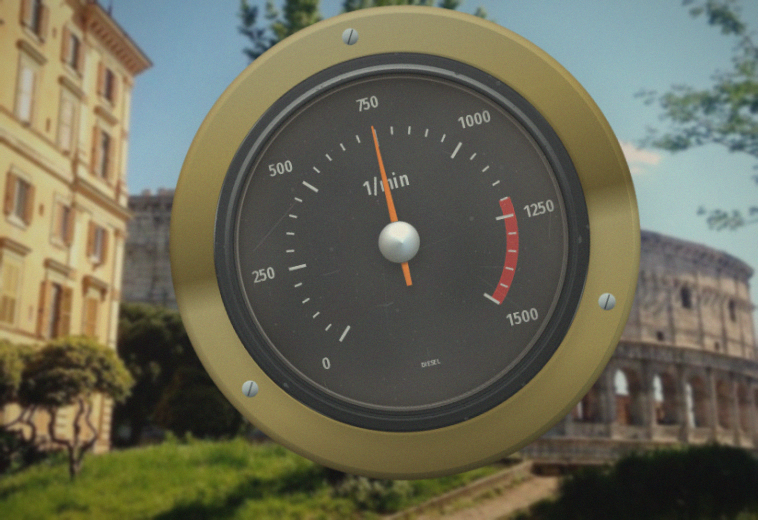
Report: 750 rpm
